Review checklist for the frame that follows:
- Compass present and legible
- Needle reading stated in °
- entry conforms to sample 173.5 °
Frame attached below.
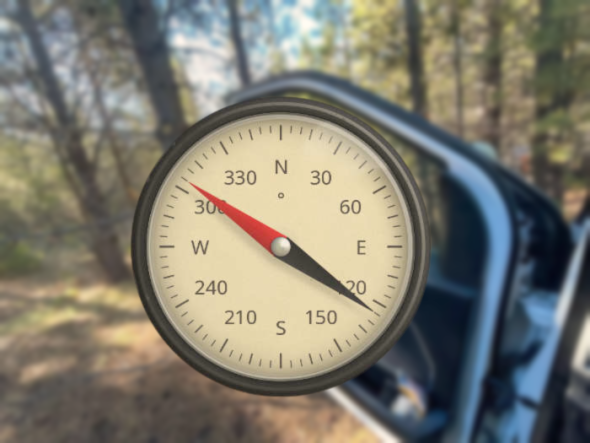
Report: 305 °
